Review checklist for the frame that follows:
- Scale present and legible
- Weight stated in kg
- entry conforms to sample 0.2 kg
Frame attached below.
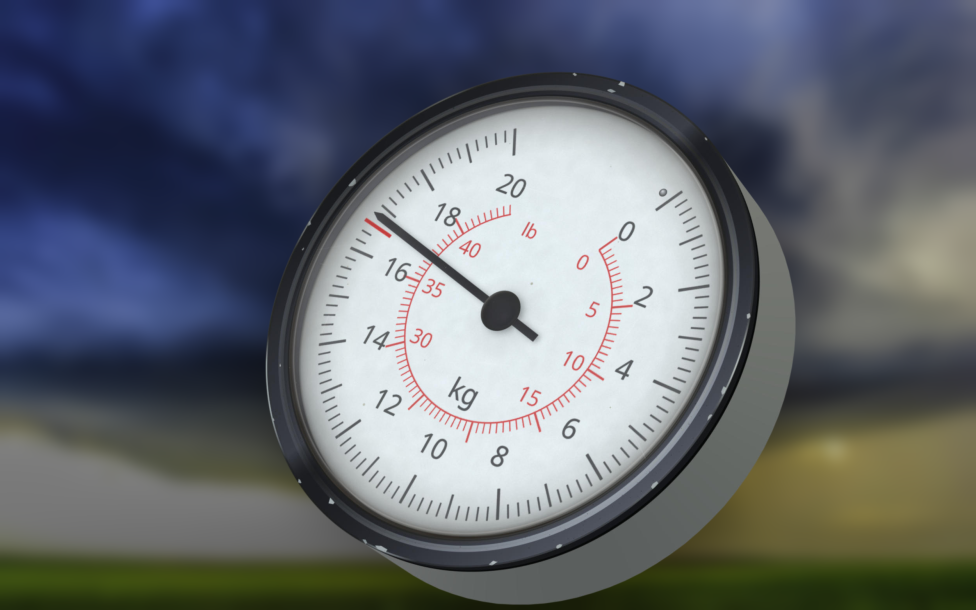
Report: 16.8 kg
